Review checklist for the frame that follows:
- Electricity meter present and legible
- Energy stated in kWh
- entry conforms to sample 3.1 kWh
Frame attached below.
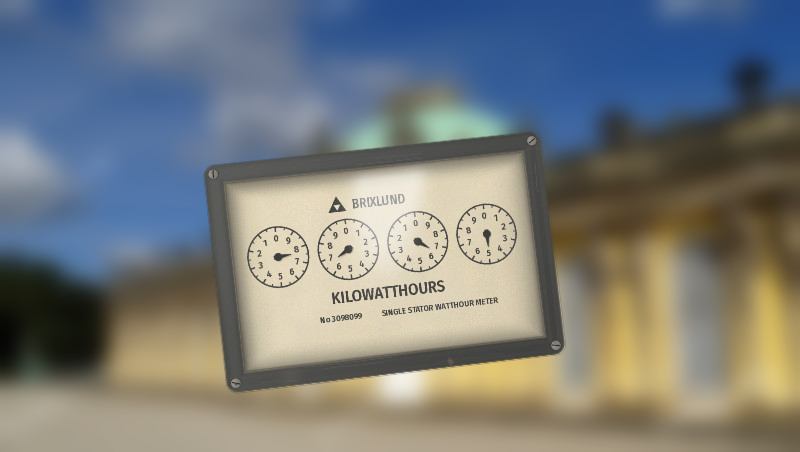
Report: 7665 kWh
